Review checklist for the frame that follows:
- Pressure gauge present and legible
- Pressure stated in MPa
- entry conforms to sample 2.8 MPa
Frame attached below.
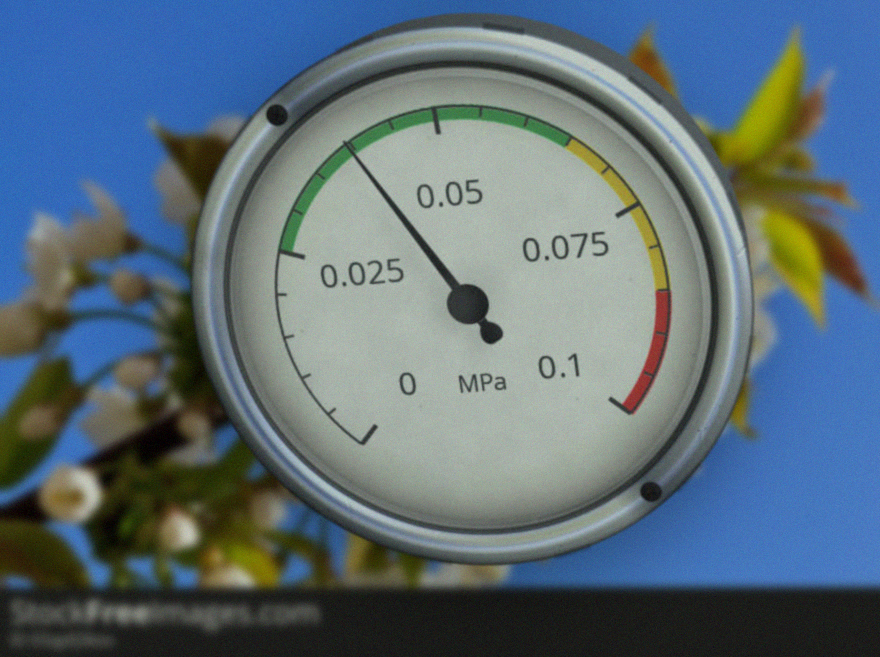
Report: 0.04 MPa
